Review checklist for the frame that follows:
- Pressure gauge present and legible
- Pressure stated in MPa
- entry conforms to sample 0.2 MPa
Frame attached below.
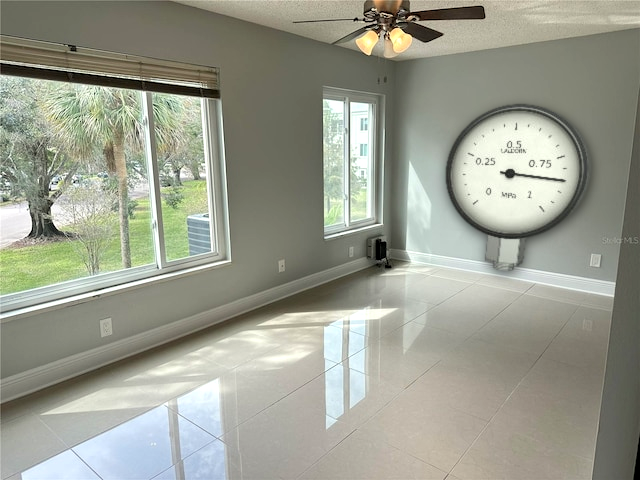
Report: 0.85 MPa
